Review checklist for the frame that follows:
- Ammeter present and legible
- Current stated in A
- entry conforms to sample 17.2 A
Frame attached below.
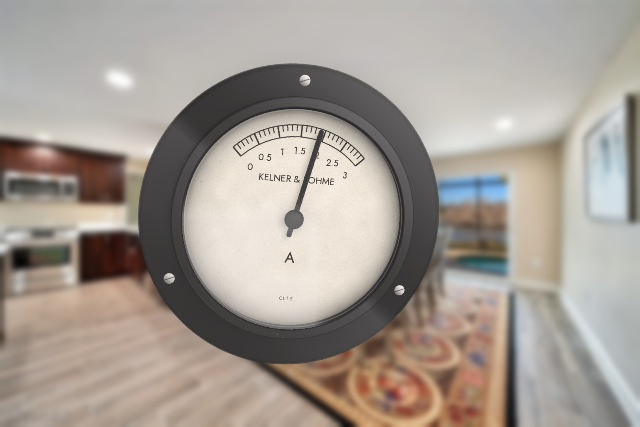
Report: 1.9 A
